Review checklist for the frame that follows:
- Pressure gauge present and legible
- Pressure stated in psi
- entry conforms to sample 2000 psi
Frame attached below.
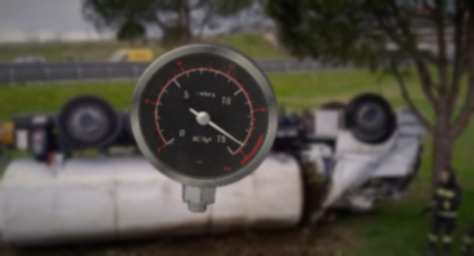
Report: 14 psi
